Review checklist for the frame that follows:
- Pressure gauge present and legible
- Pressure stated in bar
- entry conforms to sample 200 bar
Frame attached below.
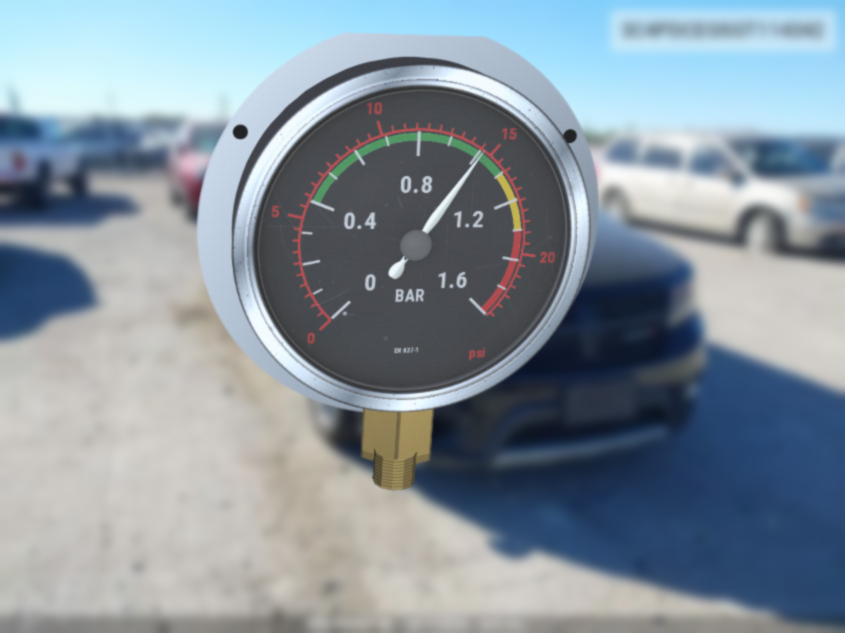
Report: 1 bar
